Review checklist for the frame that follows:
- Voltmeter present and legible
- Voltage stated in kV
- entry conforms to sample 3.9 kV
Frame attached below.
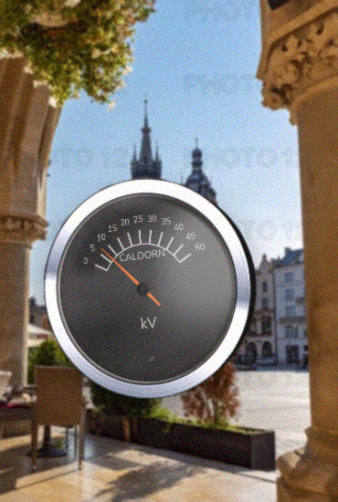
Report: 7.5 kV
